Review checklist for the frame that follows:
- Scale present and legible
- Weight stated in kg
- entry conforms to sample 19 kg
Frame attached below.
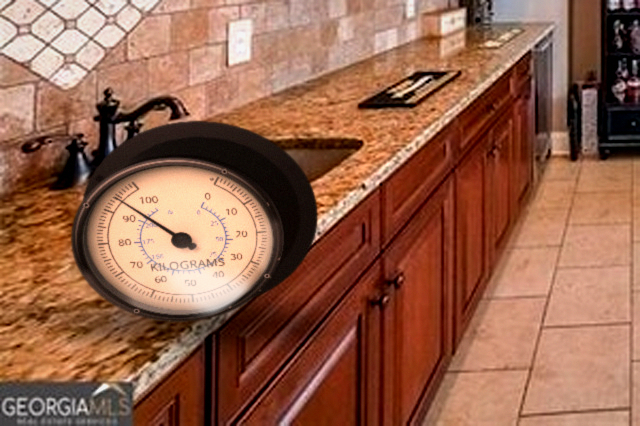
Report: 95 kg
